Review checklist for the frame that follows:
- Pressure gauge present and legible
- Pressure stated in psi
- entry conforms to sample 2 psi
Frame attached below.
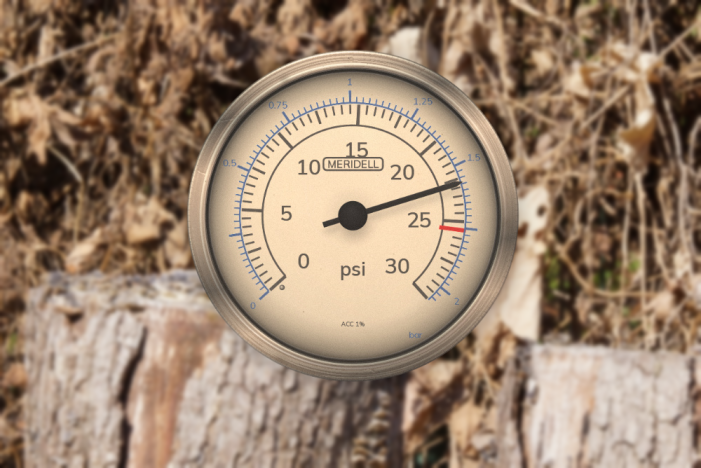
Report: 22.75 psi
